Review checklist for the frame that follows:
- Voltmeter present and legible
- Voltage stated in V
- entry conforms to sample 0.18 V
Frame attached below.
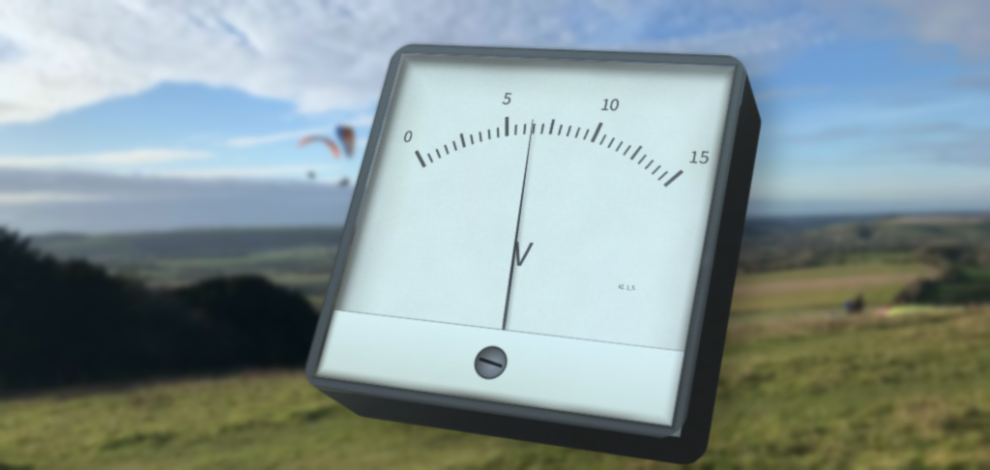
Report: 6.5 V
